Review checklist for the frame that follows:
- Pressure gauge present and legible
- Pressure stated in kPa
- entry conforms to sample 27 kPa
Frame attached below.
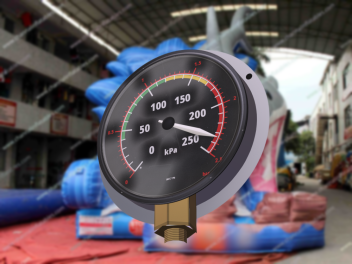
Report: 235 kPa
